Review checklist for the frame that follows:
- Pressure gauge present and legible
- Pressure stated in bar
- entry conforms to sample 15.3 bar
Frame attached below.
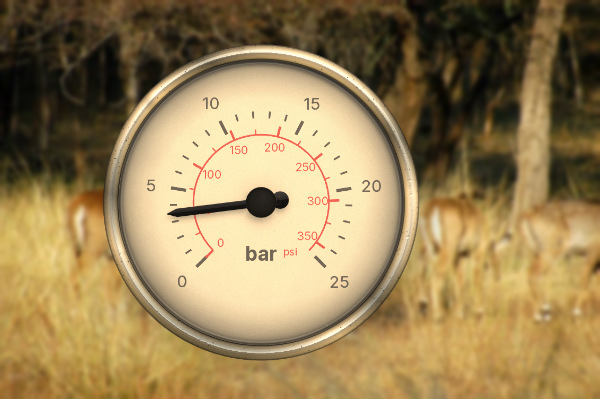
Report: 3.5 bar
